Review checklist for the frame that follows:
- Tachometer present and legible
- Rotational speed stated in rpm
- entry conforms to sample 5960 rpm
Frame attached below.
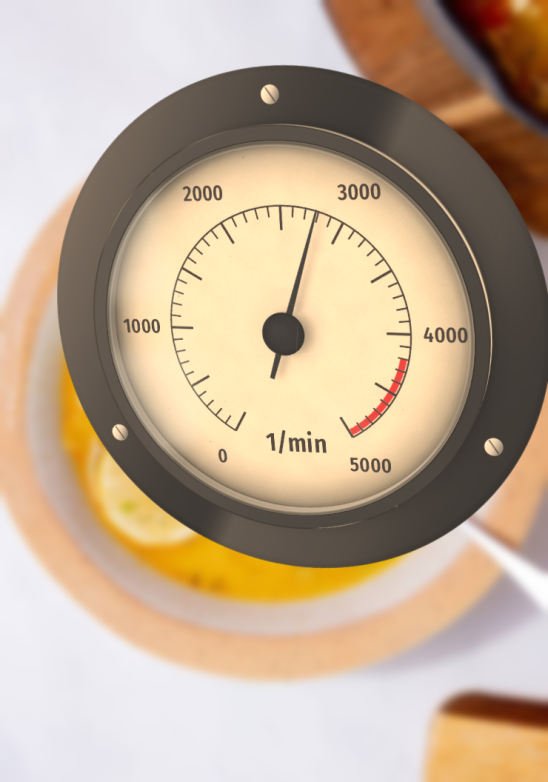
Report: 2800 rpm
